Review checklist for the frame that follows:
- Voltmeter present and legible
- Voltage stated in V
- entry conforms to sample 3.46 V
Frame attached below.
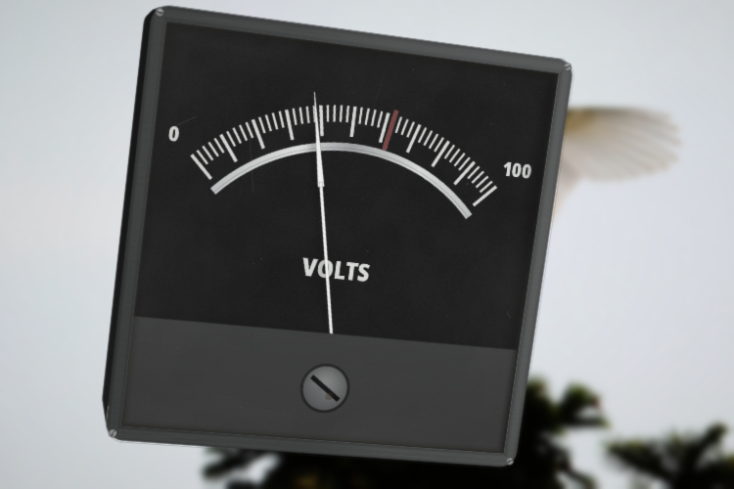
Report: 38 V
